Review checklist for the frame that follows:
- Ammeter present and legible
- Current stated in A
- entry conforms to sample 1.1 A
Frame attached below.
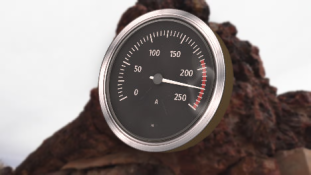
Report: 225 A
